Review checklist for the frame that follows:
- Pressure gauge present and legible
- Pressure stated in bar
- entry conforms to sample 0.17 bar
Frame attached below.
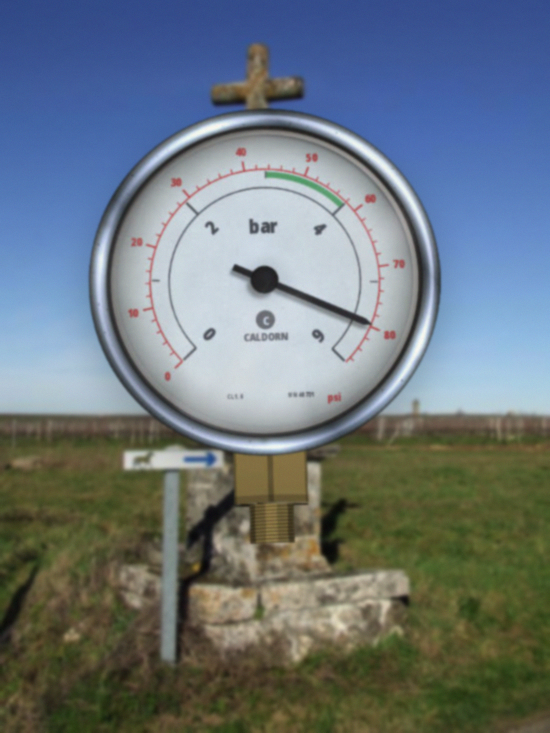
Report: 5.5 bar
